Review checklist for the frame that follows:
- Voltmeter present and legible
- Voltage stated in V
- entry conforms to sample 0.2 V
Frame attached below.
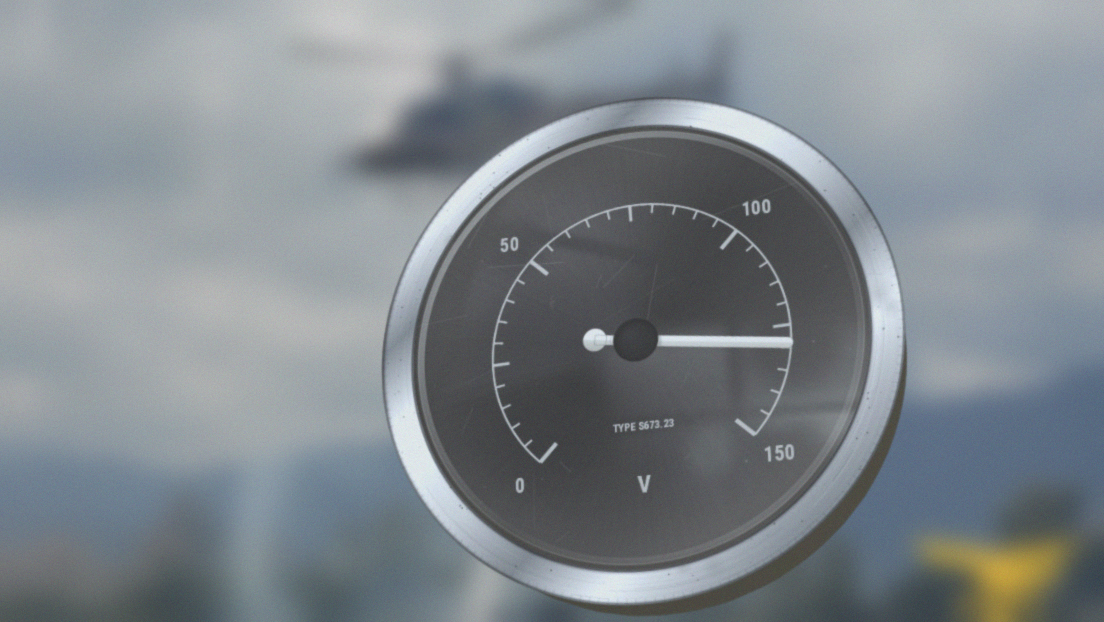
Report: 130 V
